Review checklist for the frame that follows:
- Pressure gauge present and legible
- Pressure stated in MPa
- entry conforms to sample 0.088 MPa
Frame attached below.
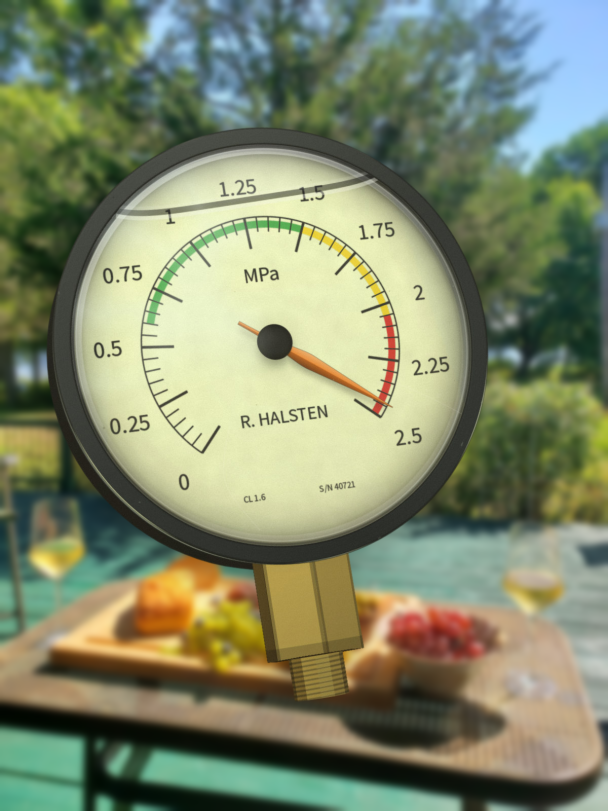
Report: 2.45 MPa
